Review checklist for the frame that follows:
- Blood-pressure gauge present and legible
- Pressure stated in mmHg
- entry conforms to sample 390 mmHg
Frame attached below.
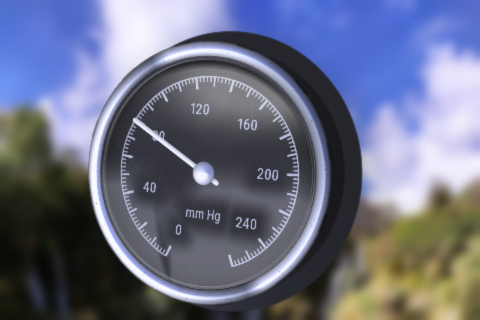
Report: 80 mmHg
